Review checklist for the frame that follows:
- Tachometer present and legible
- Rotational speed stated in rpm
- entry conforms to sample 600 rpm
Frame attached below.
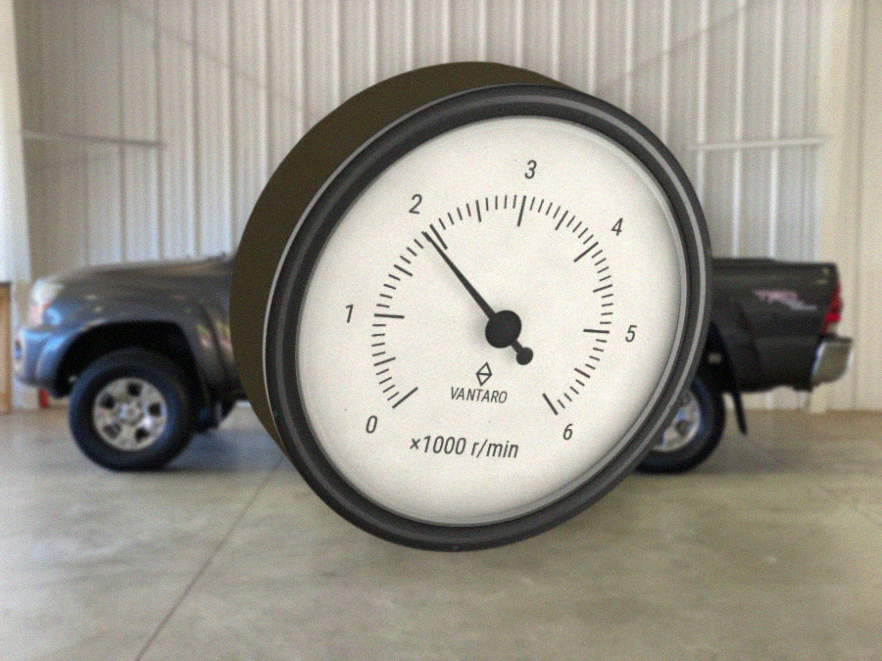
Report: 1900 rpm
